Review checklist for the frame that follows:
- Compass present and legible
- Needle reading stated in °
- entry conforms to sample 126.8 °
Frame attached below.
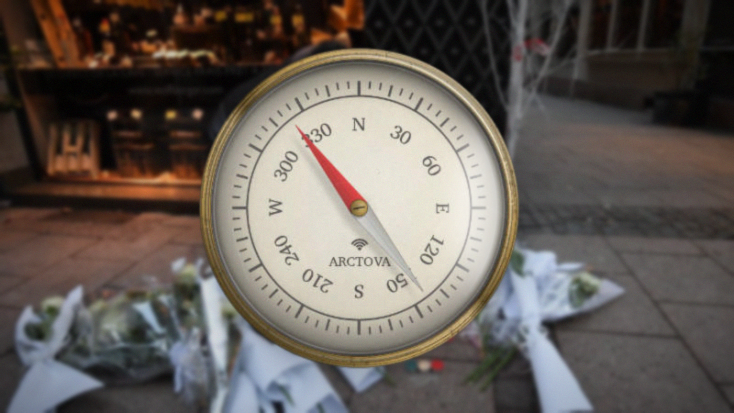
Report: 322.5 °
